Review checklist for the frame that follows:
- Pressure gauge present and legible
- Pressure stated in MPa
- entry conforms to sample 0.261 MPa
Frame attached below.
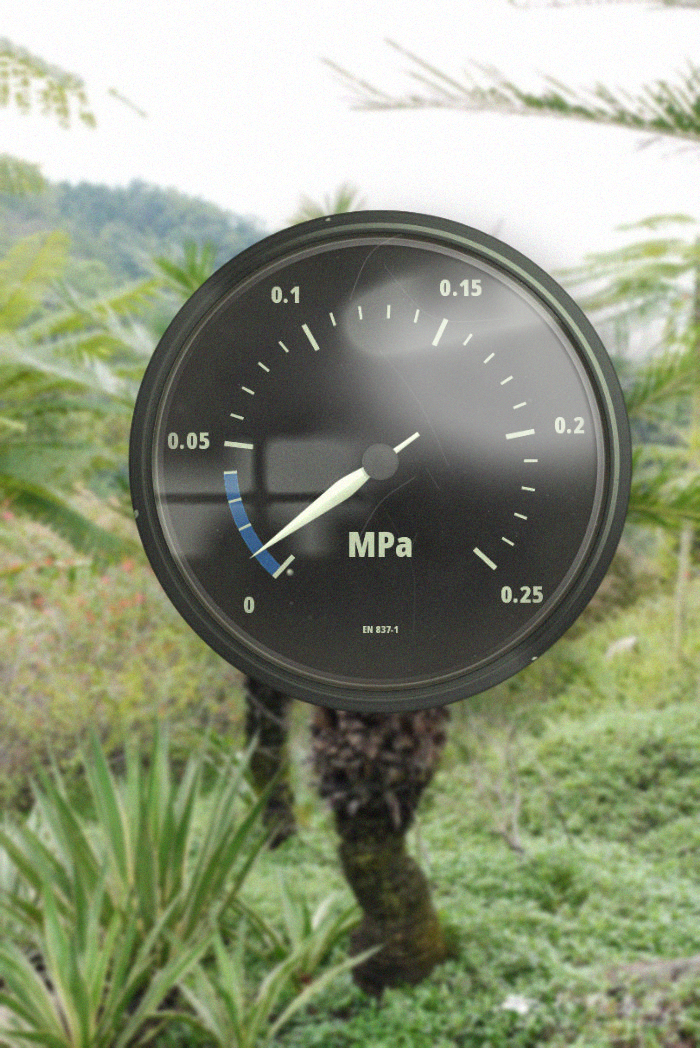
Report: 0.01 MPa
